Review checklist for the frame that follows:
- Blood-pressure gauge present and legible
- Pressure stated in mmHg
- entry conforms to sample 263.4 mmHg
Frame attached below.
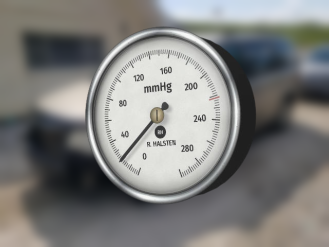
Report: 20 mmHg
